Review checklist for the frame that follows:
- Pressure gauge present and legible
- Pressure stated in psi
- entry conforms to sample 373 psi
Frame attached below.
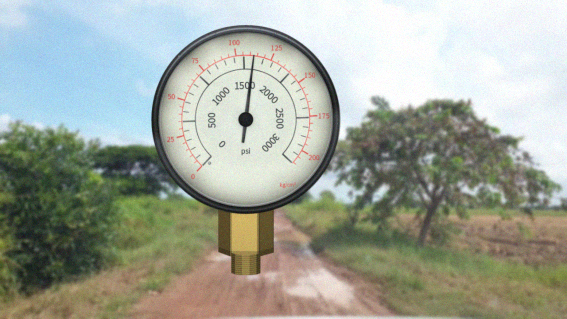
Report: 1600 psi
